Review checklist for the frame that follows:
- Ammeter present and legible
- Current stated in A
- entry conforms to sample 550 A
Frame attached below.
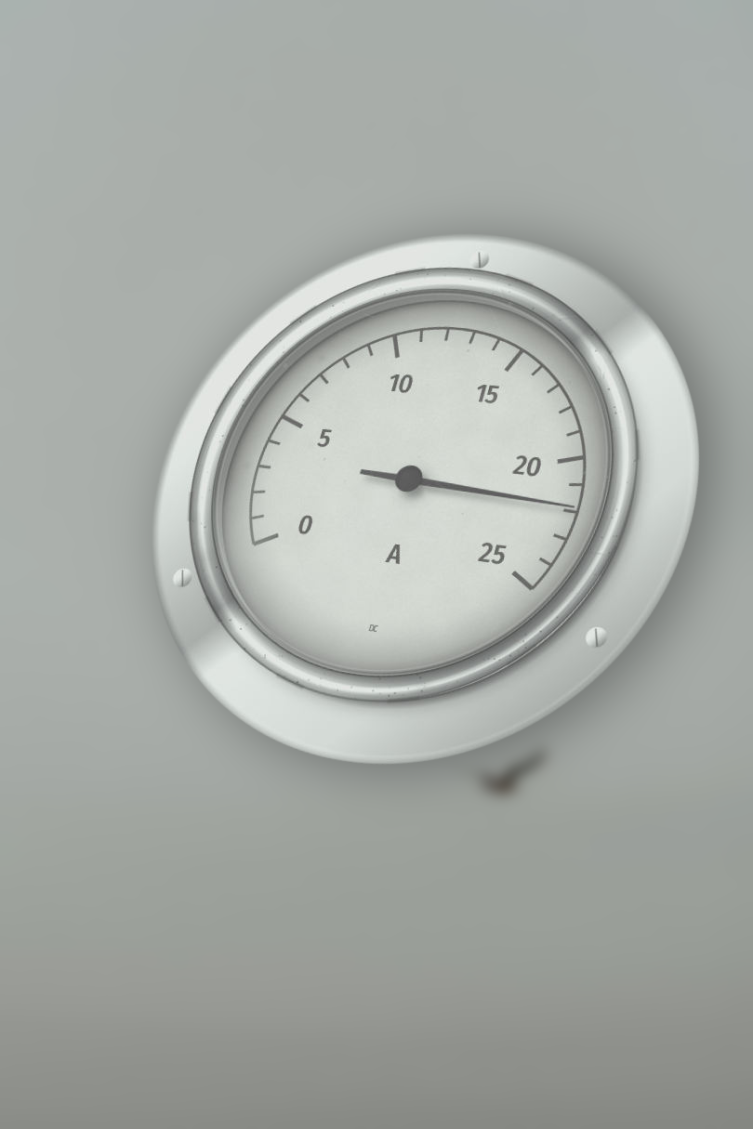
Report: 22 A
